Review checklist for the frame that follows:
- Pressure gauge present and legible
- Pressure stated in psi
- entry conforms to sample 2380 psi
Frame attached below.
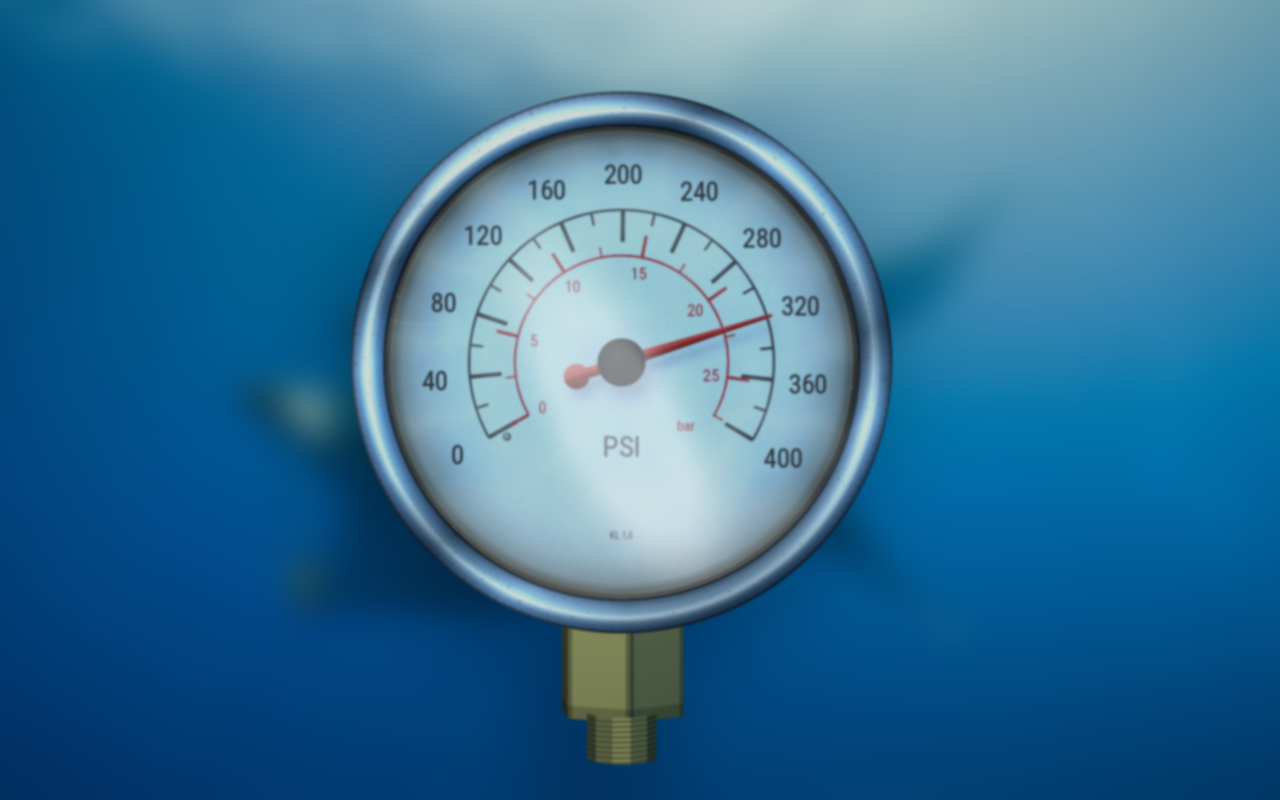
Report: 320 psi
